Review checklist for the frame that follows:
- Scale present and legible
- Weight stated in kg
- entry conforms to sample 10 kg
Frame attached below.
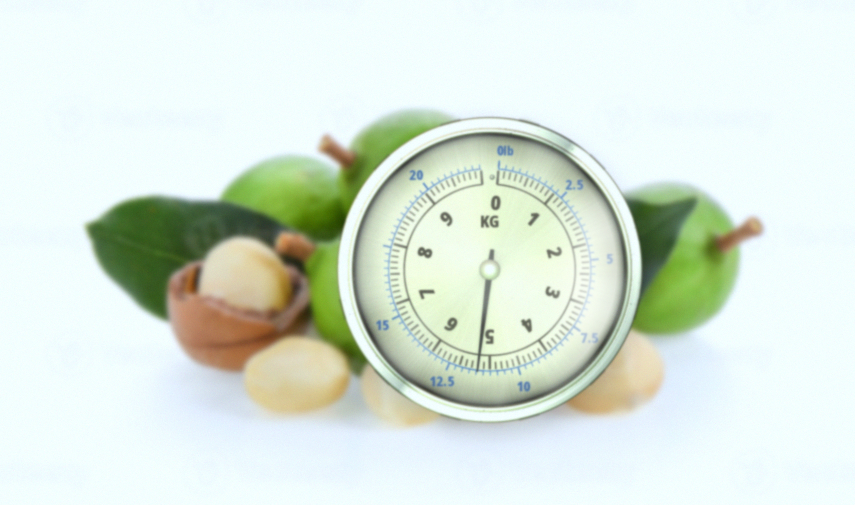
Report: 5.2 kg
